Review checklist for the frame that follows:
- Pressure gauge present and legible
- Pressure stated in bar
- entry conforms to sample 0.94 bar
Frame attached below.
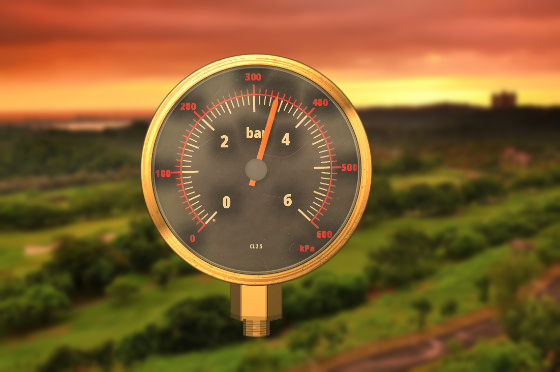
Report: 3.4 bar
